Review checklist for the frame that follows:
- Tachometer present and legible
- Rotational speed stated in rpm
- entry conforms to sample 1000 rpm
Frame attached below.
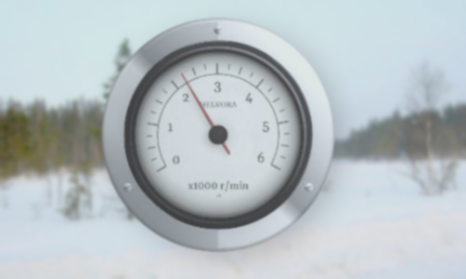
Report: 2250 rpm
